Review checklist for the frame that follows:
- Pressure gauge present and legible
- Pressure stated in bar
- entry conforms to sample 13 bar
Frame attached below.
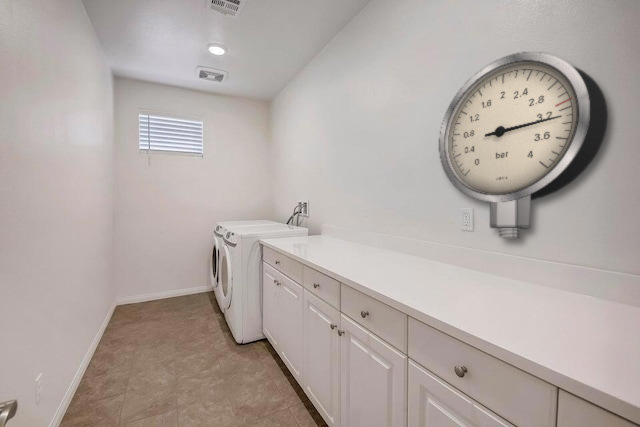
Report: 3.3 bar
